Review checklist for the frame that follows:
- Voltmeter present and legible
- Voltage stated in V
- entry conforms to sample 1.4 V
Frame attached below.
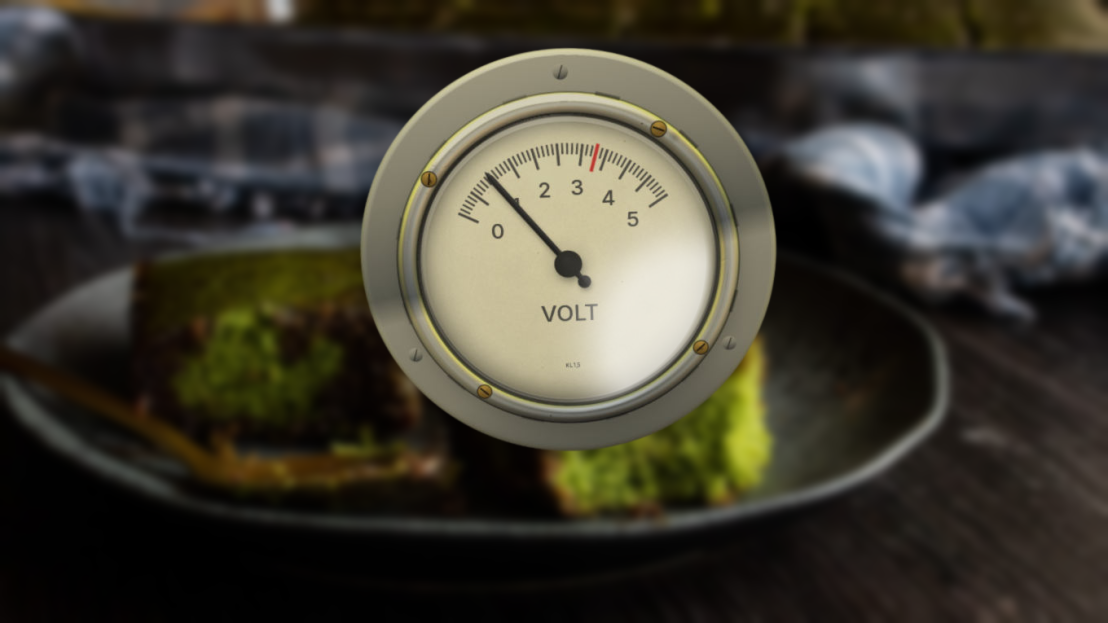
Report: 1 V
